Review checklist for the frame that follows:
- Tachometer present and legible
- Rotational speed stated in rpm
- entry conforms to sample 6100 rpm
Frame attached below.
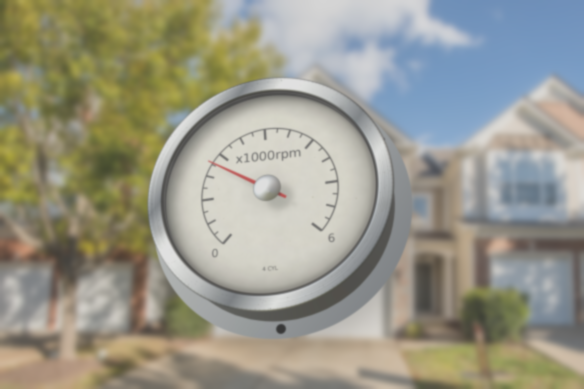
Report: 1750 rpm
